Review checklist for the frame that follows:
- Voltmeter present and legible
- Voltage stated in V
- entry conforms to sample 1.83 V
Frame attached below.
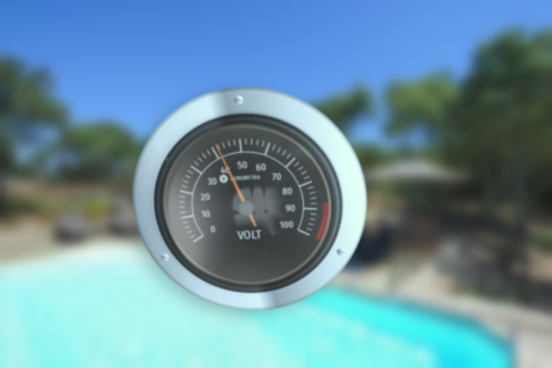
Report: 42 V
